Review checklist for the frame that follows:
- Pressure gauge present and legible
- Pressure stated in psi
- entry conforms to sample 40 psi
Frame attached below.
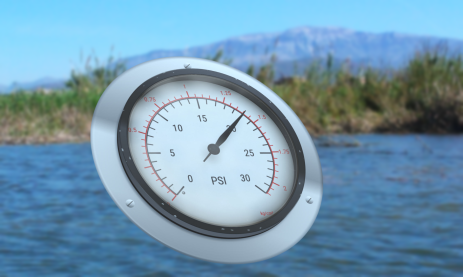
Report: 20 psi
